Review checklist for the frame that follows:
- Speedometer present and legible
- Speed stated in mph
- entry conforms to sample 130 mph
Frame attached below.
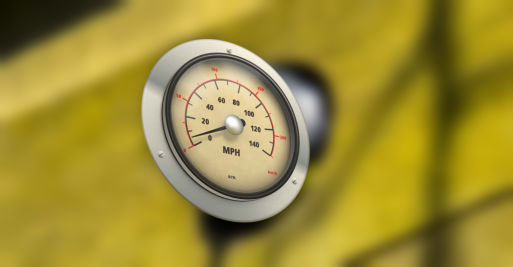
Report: 5 mph
